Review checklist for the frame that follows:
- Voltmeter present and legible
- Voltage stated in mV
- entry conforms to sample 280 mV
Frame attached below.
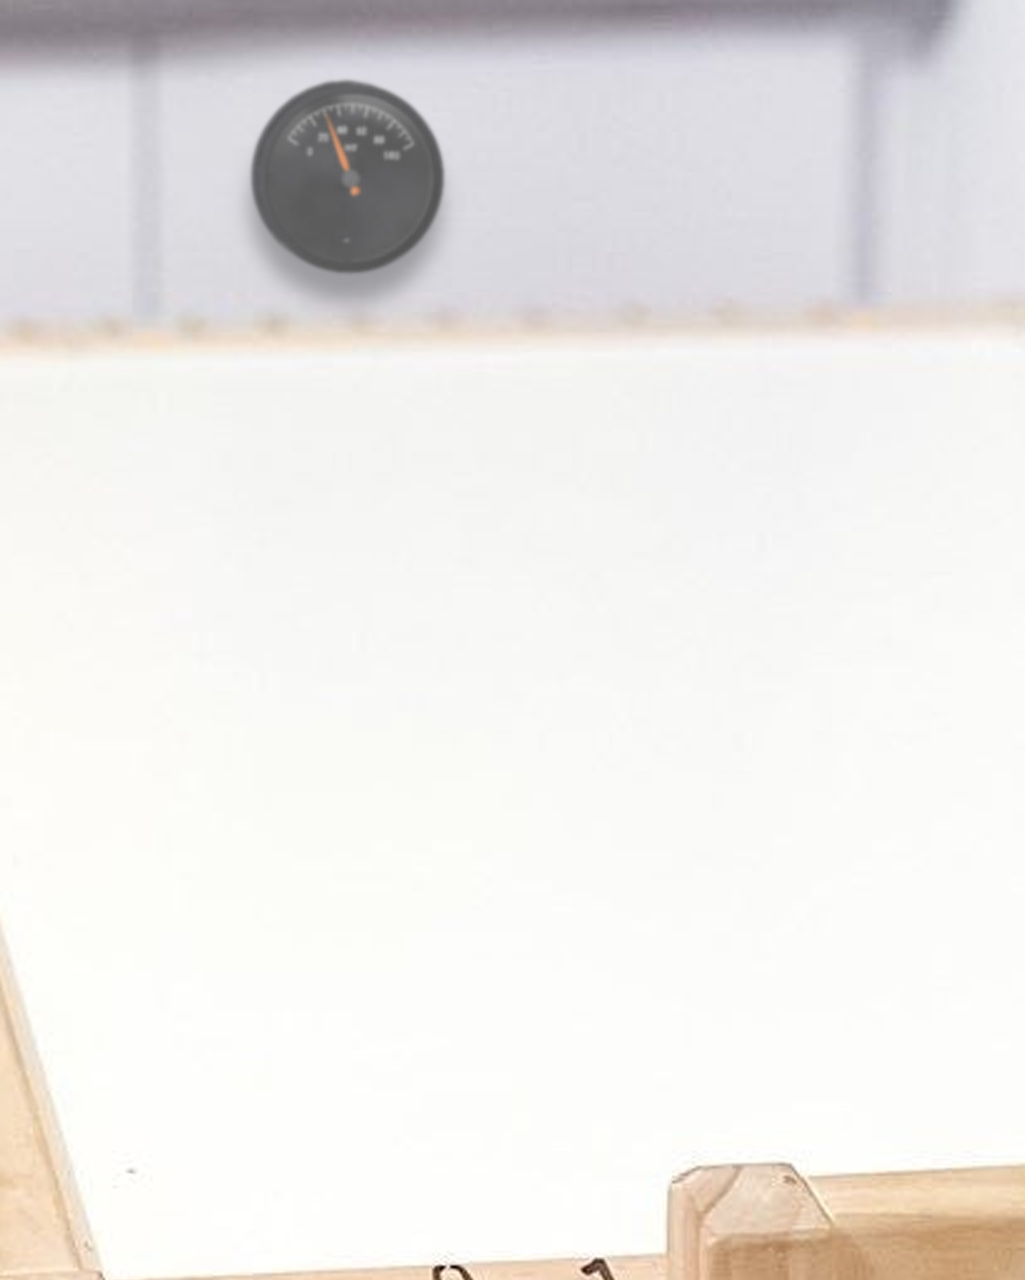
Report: 30 mV
